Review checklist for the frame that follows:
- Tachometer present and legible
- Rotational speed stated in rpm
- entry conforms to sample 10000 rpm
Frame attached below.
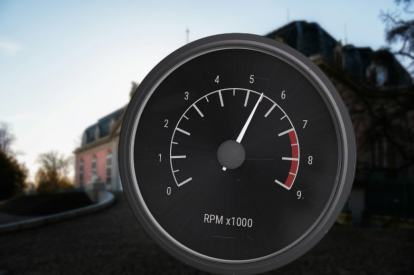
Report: 5500 rpm
